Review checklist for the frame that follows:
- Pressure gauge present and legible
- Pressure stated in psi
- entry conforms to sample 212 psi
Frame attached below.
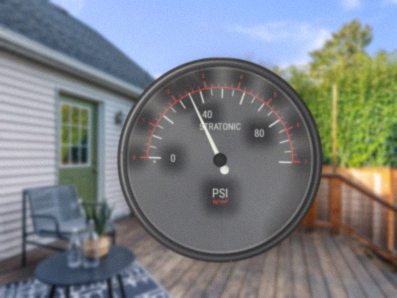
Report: 35 psi
